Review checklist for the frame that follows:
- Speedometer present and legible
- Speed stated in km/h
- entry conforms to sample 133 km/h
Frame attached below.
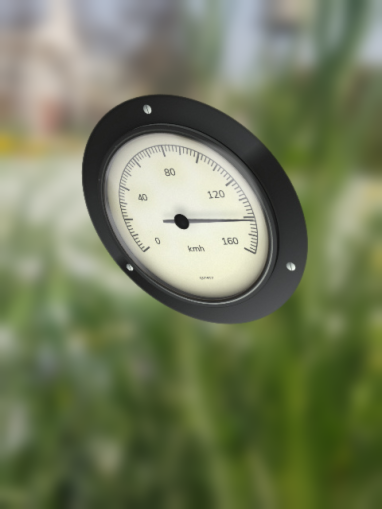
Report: 140 km/h
